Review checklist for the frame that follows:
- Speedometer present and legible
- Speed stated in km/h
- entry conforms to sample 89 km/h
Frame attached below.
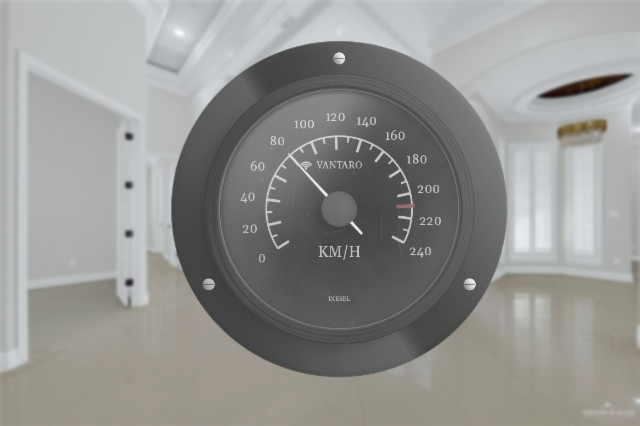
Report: 80 km/h
